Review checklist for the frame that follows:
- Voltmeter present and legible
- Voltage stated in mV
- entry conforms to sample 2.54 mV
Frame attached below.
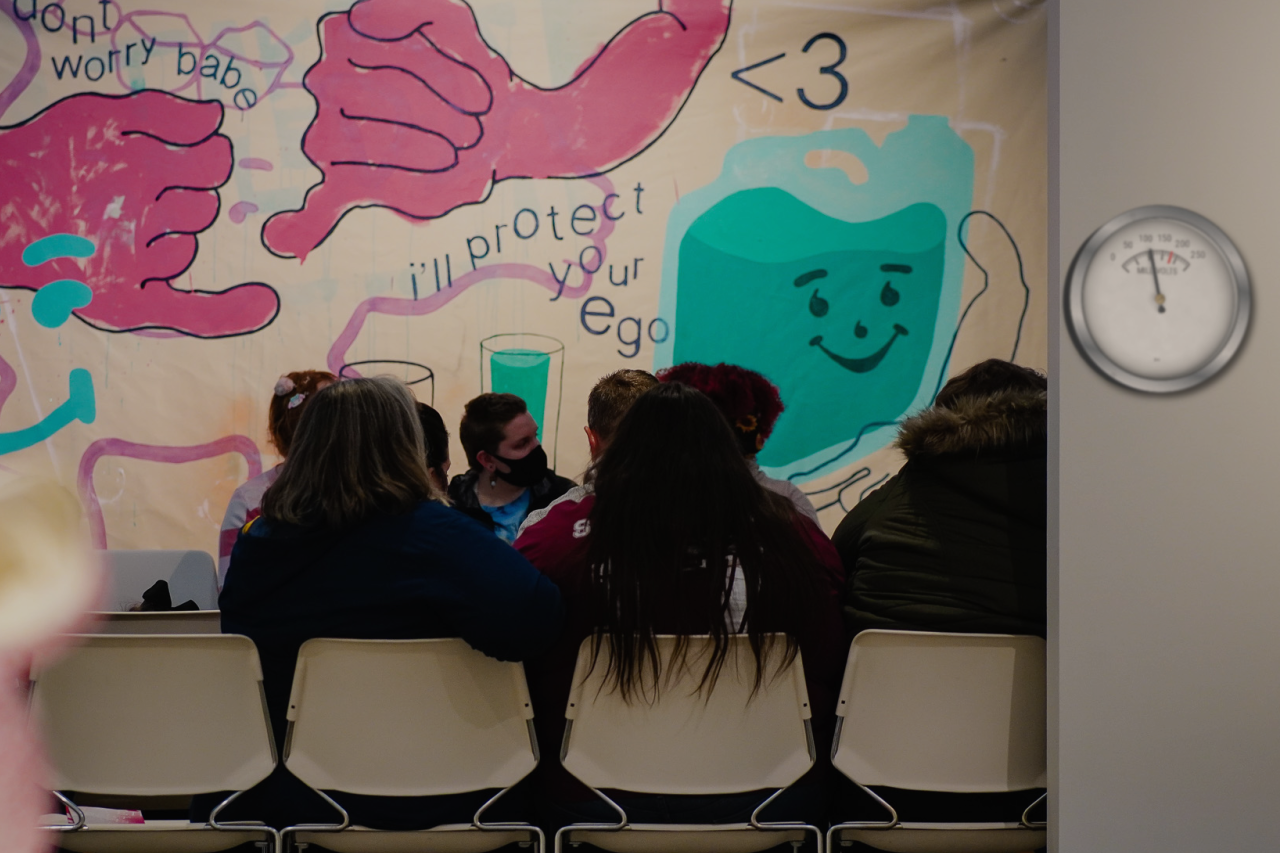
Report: 100 mV
